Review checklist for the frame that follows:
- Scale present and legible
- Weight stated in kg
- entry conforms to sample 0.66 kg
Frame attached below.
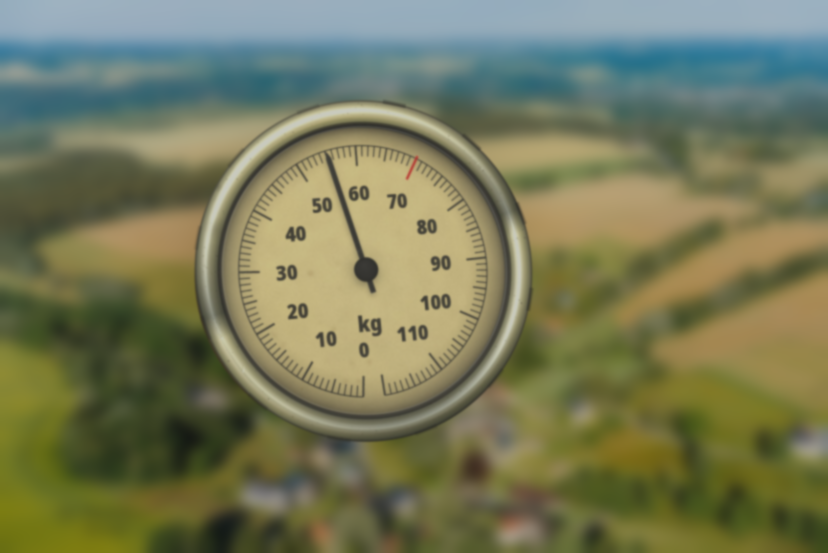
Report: 55 kg
